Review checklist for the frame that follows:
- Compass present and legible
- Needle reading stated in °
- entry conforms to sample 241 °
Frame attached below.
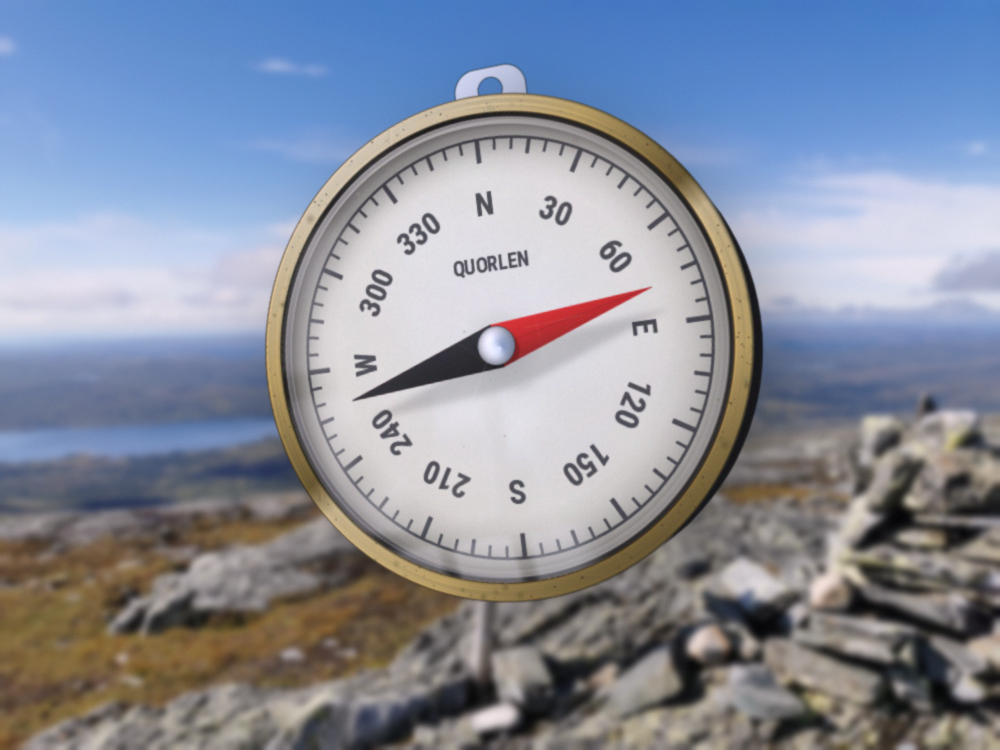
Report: 77.5 °
